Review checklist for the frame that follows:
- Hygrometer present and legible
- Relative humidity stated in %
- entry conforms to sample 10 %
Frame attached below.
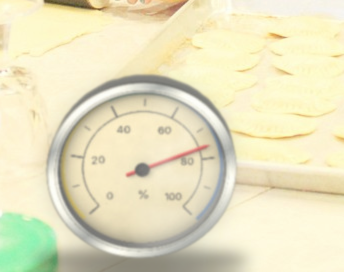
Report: 75 %
